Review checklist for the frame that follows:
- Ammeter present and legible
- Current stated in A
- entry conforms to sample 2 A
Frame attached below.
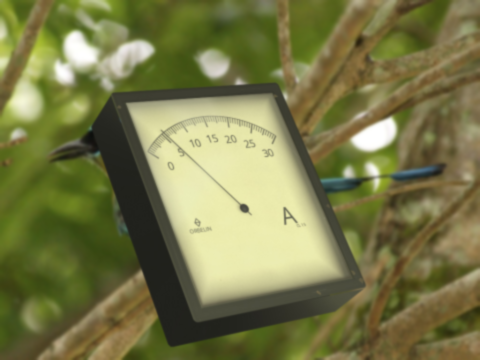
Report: 5 A
